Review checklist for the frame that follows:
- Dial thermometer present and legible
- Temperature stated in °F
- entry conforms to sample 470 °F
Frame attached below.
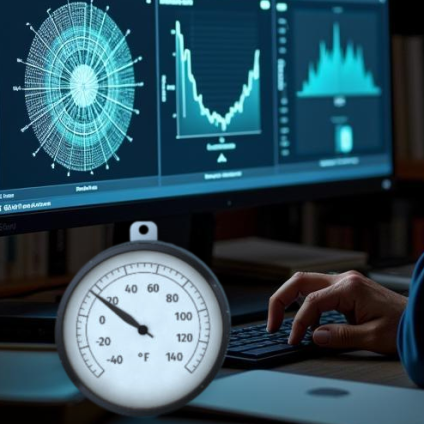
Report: 16 °F
